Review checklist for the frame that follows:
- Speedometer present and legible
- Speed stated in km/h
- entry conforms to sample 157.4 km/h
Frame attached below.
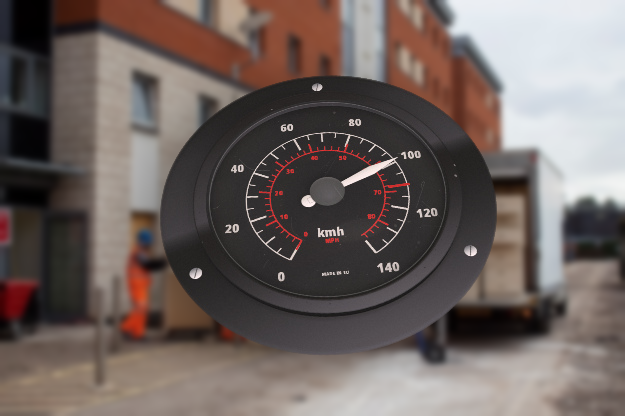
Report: 100 km/h
